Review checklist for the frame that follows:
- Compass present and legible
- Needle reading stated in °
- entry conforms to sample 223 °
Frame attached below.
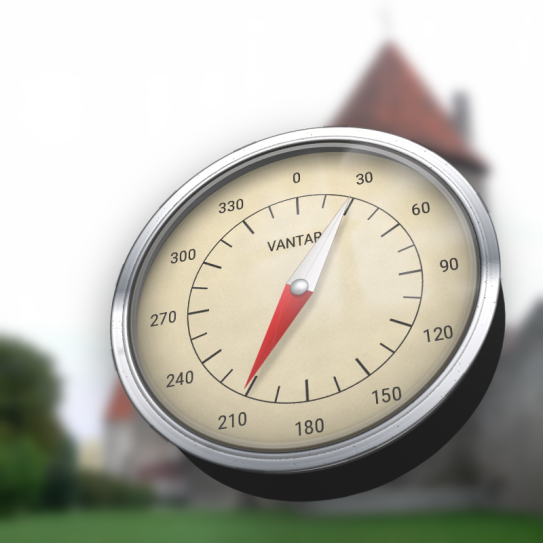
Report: 210 °
